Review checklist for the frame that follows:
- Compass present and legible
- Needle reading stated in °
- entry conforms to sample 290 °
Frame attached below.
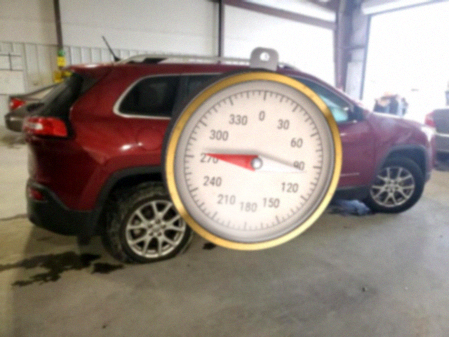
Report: 275 °
